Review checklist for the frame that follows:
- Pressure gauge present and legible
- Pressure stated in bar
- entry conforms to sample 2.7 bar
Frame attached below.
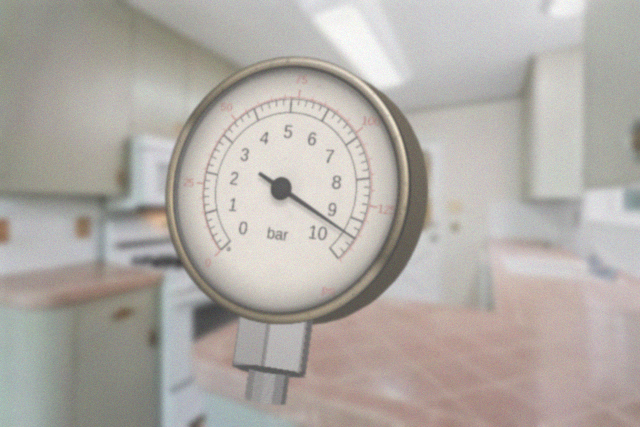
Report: 9.4 bar
